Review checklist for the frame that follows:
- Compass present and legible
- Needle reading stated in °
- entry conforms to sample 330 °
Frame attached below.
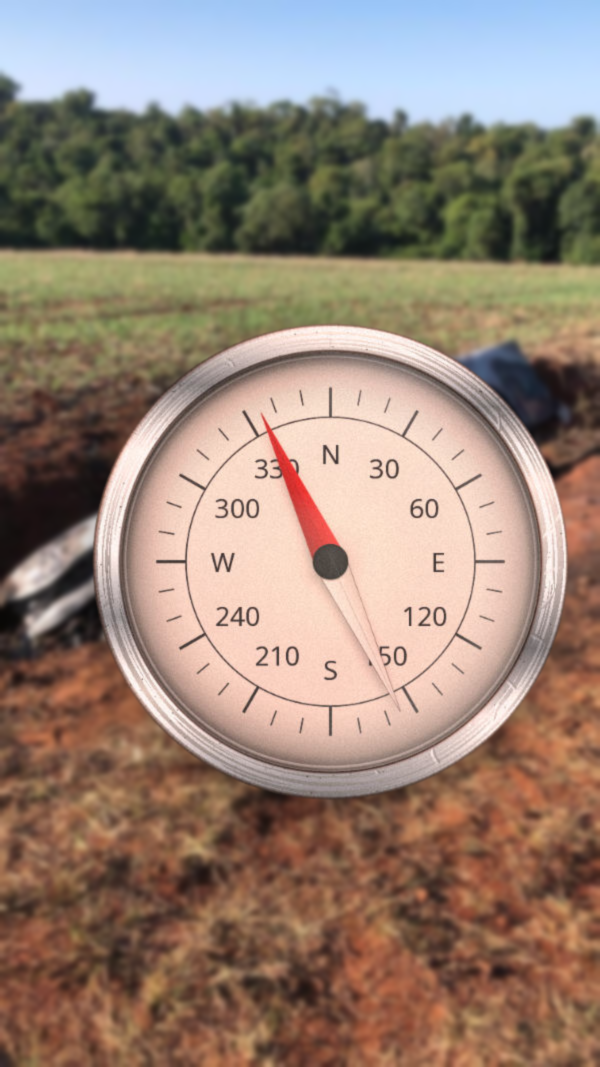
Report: 335 °
